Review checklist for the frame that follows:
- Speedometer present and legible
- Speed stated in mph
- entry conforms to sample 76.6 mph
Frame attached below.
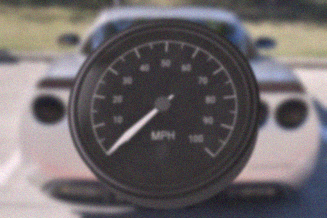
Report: 0 mph
